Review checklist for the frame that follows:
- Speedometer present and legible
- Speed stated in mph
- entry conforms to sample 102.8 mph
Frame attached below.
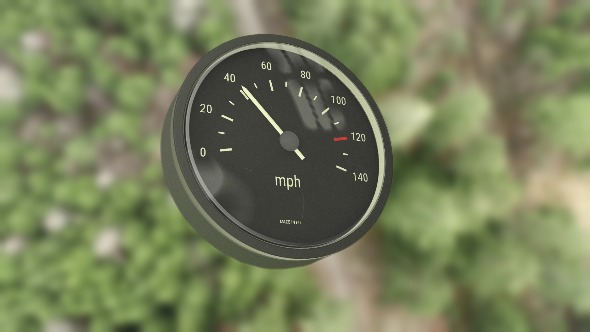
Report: 40 mph
